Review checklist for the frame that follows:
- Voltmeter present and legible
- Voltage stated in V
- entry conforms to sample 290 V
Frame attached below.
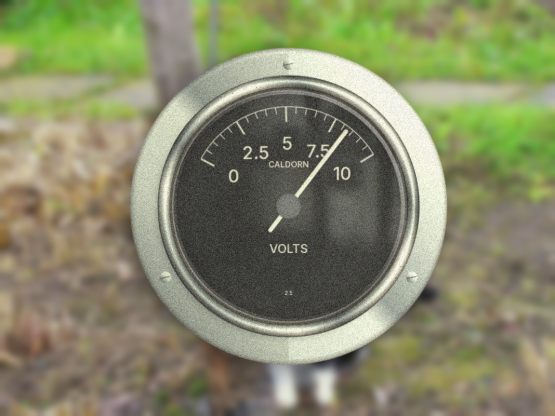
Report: 8.25 V
